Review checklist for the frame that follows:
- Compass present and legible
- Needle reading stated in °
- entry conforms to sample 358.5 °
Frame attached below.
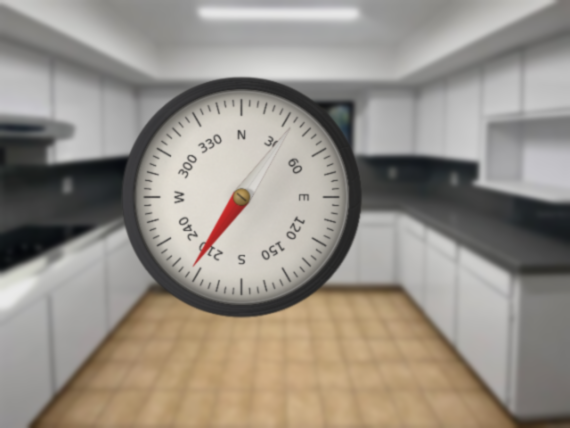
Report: 215 °
